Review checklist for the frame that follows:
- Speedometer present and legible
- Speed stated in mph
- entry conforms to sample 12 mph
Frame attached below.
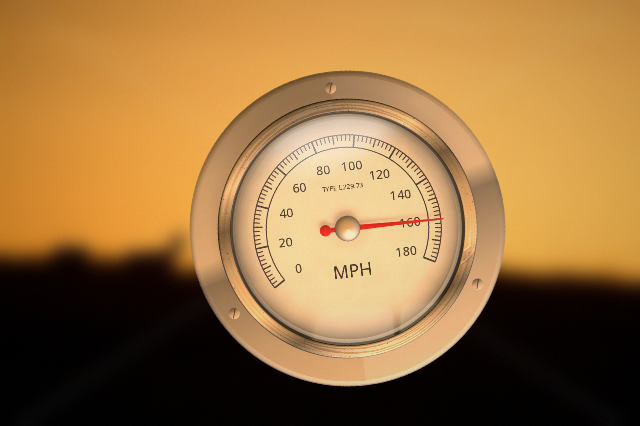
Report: 160 mph
